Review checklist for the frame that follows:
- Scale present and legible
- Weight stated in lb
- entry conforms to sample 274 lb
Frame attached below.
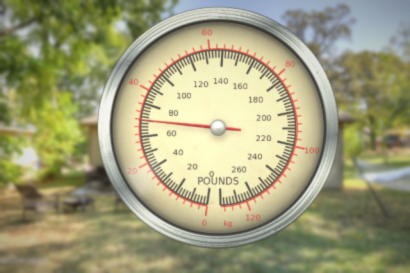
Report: 70 lb
